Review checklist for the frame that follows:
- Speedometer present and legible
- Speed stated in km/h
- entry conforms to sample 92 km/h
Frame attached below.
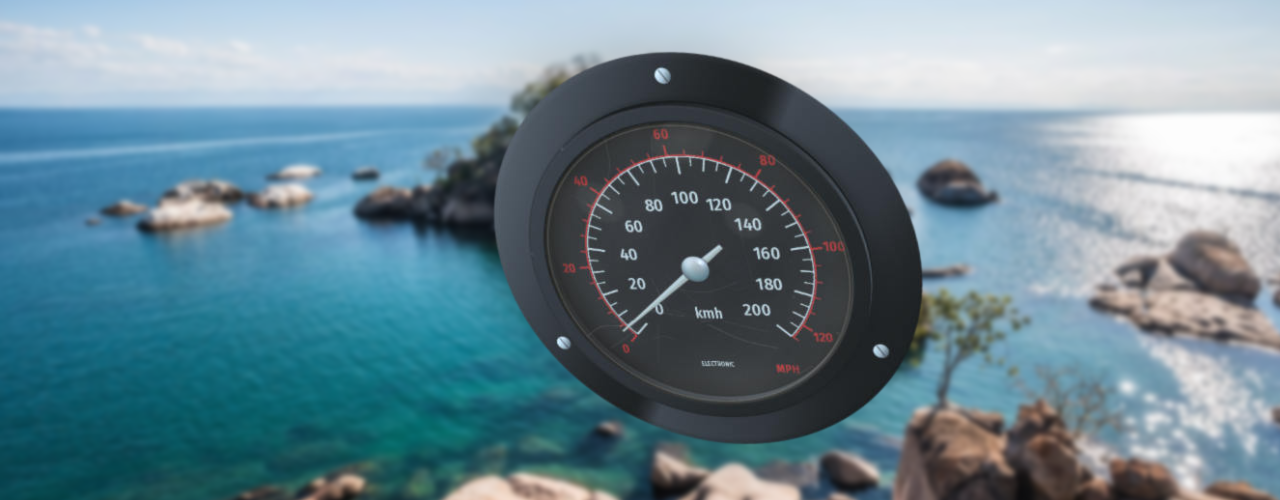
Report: 5 km/h
